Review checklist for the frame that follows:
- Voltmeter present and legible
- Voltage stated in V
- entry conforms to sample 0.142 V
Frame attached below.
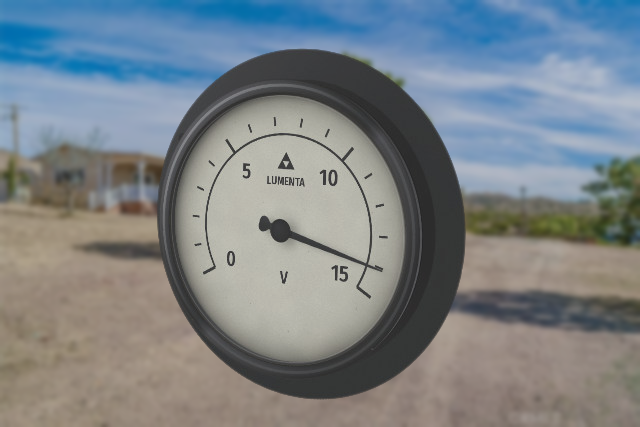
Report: 14 V
